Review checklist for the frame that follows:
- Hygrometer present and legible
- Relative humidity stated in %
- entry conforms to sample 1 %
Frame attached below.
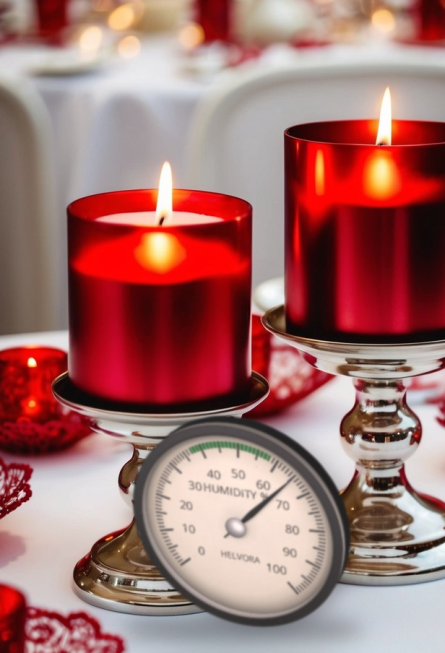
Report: 65 %
